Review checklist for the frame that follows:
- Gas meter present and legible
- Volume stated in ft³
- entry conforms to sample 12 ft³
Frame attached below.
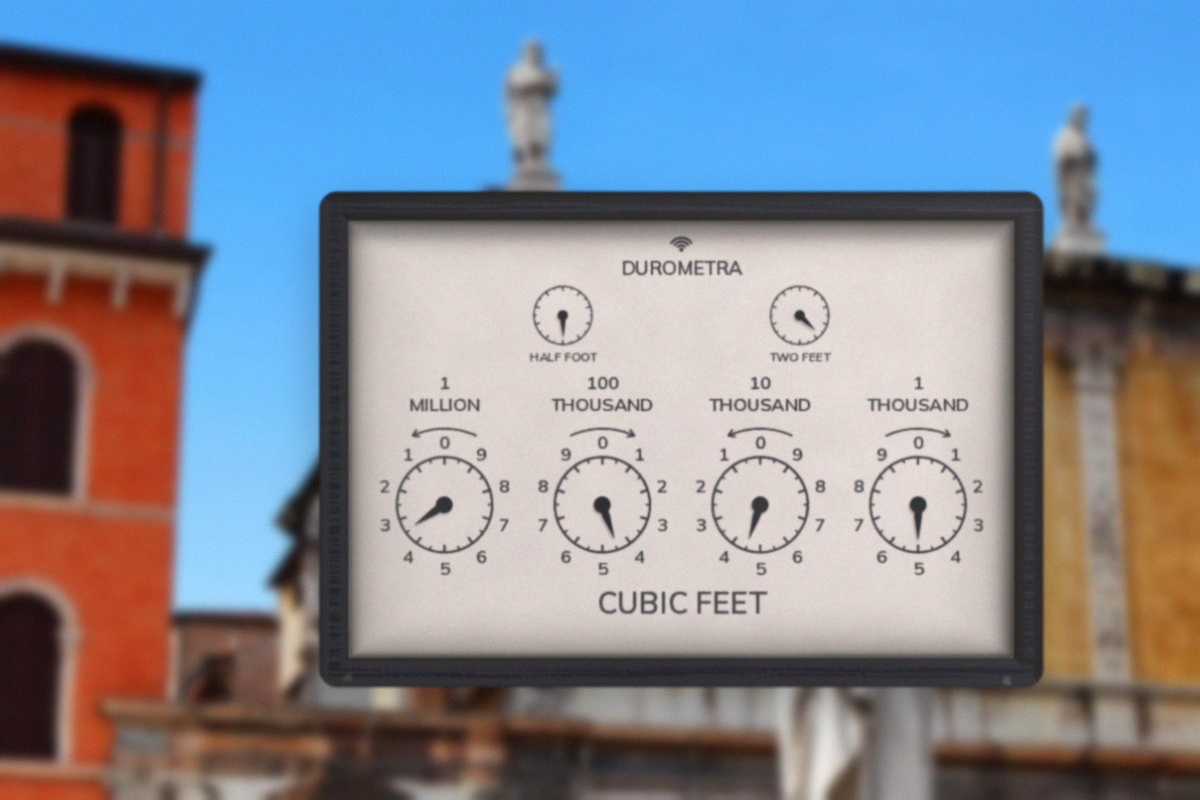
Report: 344500 ft³
